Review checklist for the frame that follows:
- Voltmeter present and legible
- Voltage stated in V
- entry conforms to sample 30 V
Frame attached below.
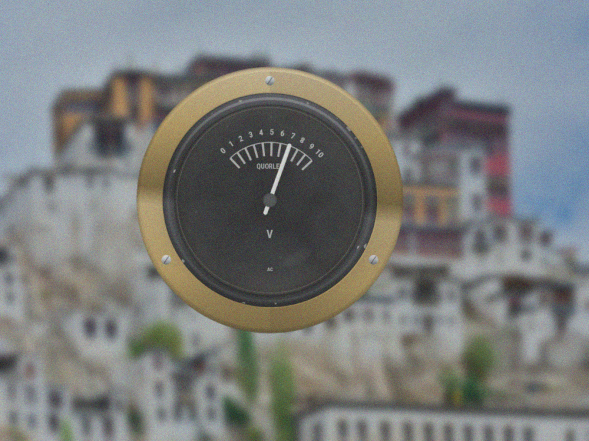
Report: 7 V
